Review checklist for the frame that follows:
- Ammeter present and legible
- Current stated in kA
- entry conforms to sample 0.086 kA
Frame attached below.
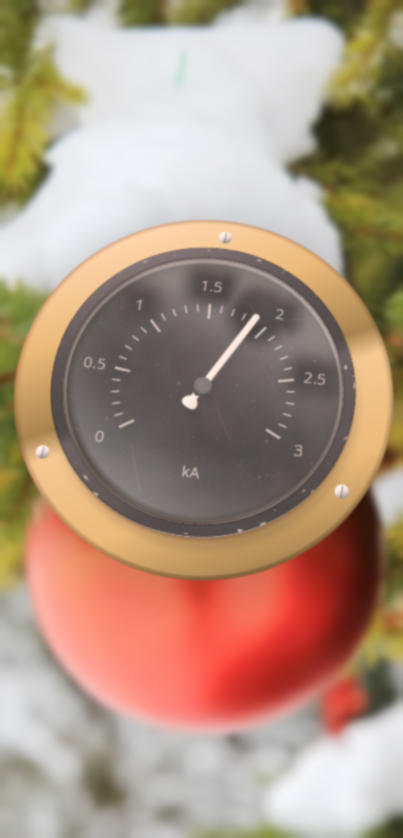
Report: 1.9 kA
